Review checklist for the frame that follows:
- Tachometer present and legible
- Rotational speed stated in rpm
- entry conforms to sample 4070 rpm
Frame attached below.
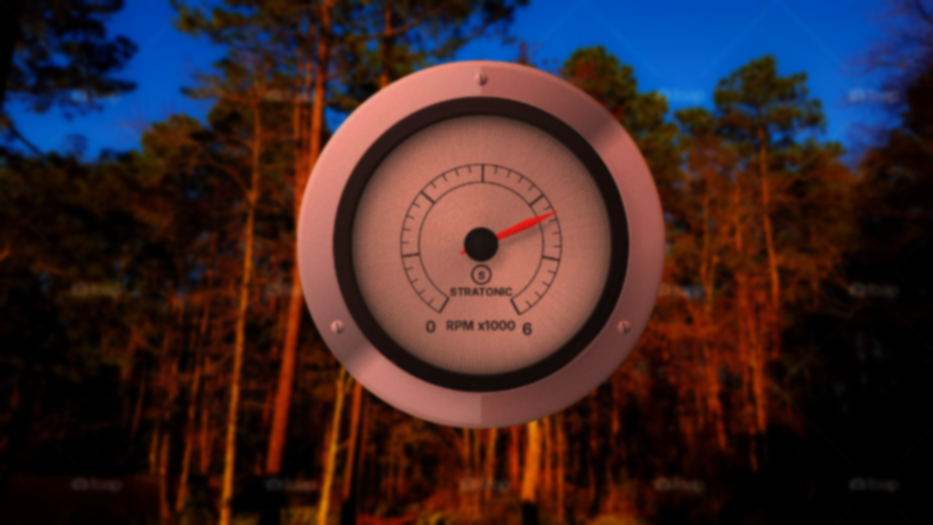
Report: 4300 rpm
